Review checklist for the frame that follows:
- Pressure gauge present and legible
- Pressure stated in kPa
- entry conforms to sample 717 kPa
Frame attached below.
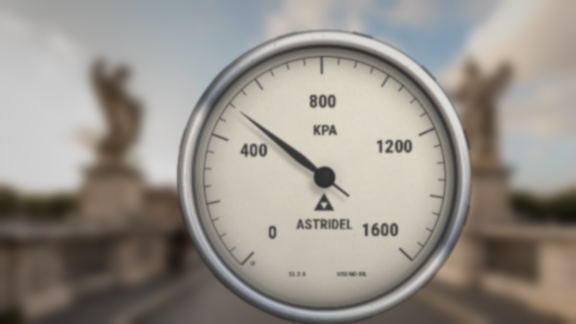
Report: 500 kPa
